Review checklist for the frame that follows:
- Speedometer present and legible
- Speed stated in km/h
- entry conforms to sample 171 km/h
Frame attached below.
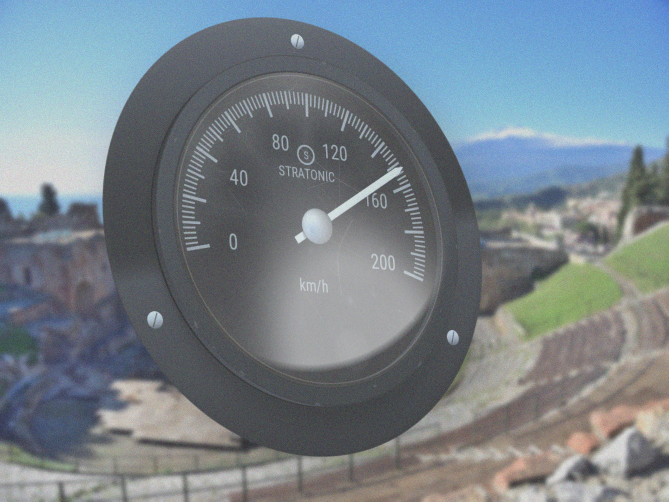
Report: 152 km/h
